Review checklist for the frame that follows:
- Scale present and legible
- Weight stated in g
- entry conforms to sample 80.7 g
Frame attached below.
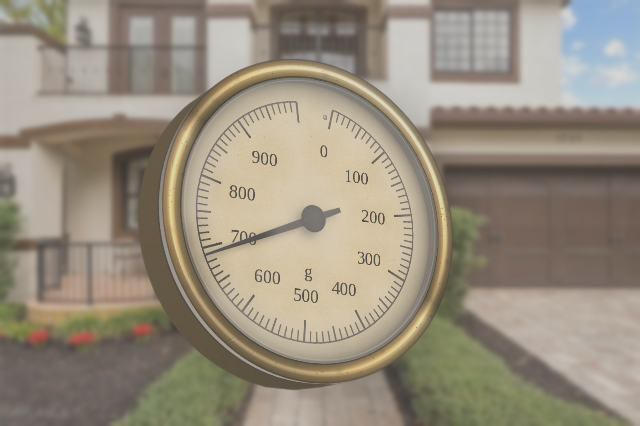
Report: 690 g
